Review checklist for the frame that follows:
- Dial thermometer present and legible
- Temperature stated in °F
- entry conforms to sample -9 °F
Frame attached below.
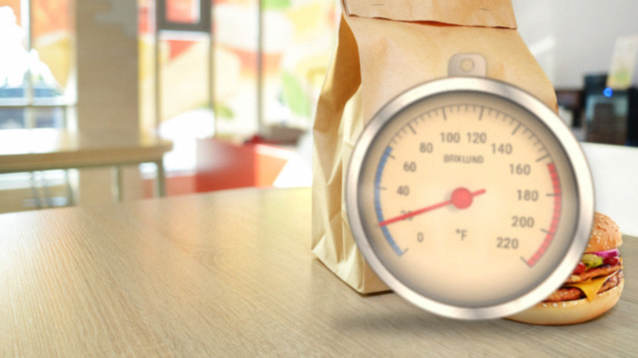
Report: 20 °F
